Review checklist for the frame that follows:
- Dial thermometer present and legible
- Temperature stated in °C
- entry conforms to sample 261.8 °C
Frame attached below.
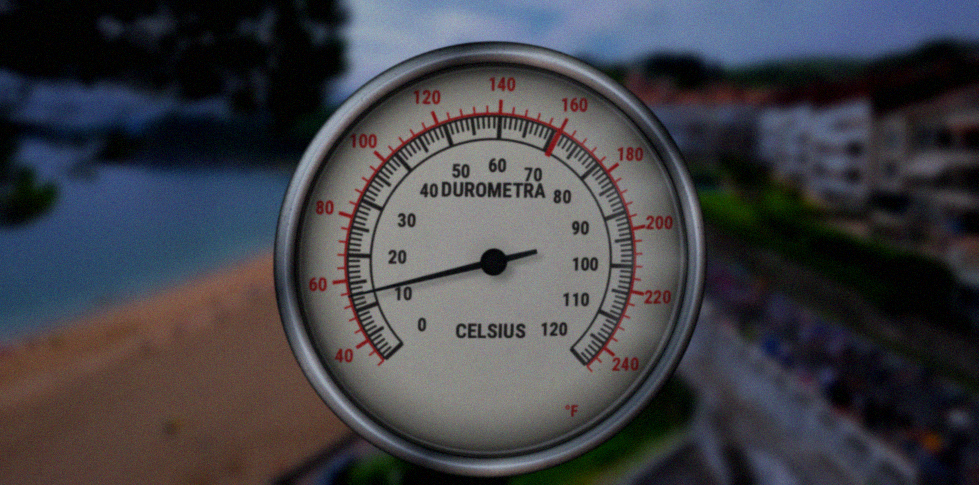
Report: 13 °C
